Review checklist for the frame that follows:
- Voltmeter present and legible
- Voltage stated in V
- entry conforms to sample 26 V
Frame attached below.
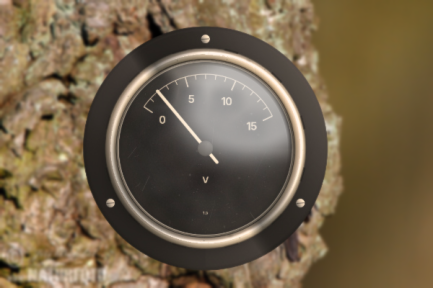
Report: 2 V
